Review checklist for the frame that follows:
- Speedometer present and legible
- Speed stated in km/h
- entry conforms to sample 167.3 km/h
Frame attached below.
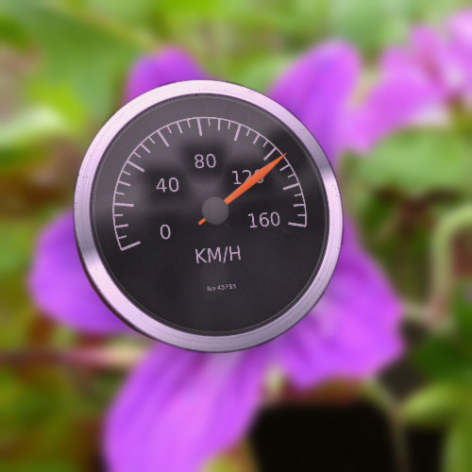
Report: 125 km/h
